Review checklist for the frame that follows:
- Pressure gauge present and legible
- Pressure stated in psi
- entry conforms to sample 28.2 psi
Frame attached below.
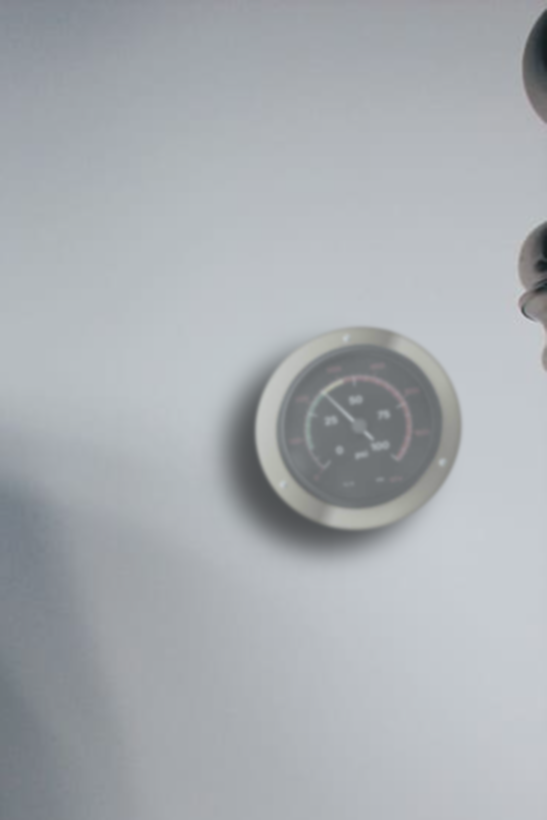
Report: 35 psi
